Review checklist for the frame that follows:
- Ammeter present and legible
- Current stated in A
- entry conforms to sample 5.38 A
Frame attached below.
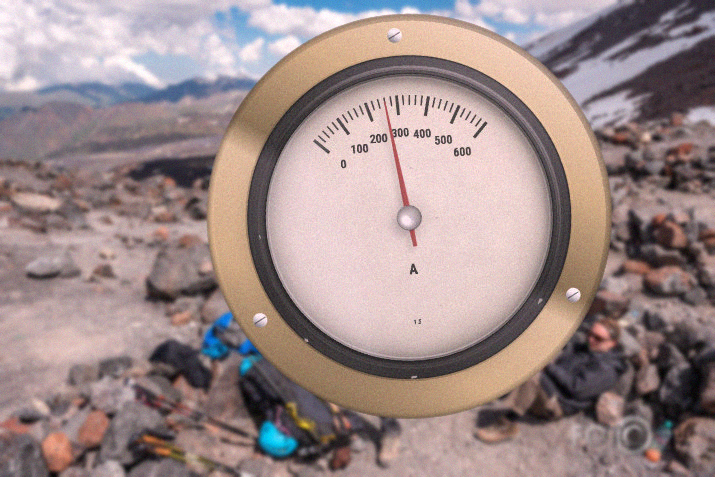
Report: 260 A
